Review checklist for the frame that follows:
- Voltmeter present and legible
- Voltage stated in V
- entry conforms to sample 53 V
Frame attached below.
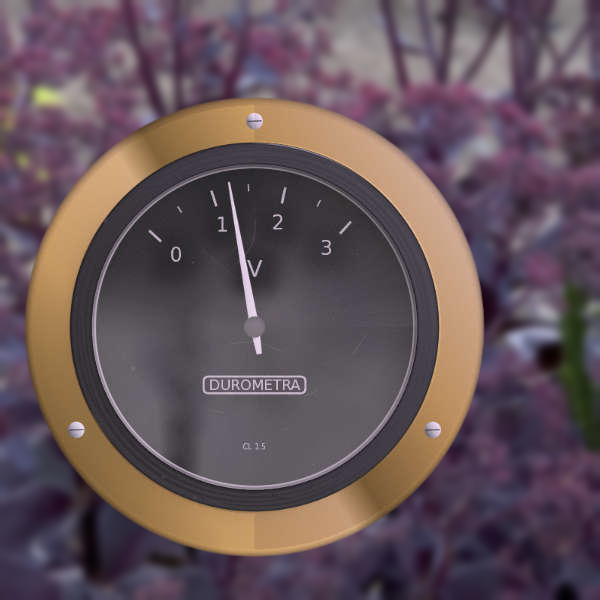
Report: 1.25 V
